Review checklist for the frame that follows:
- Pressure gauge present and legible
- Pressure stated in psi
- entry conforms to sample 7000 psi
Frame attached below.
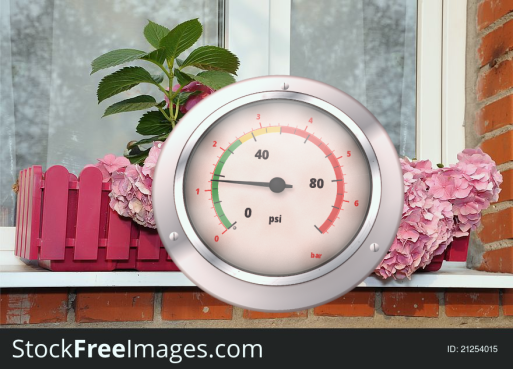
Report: 17.5 psi
